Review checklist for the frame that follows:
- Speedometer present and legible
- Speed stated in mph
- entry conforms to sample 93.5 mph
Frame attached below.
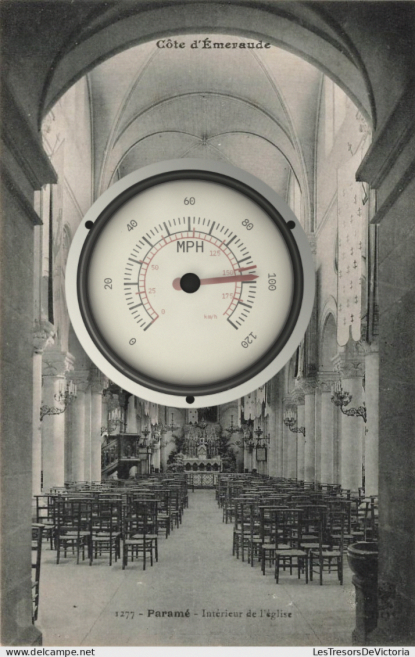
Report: 98 mph
